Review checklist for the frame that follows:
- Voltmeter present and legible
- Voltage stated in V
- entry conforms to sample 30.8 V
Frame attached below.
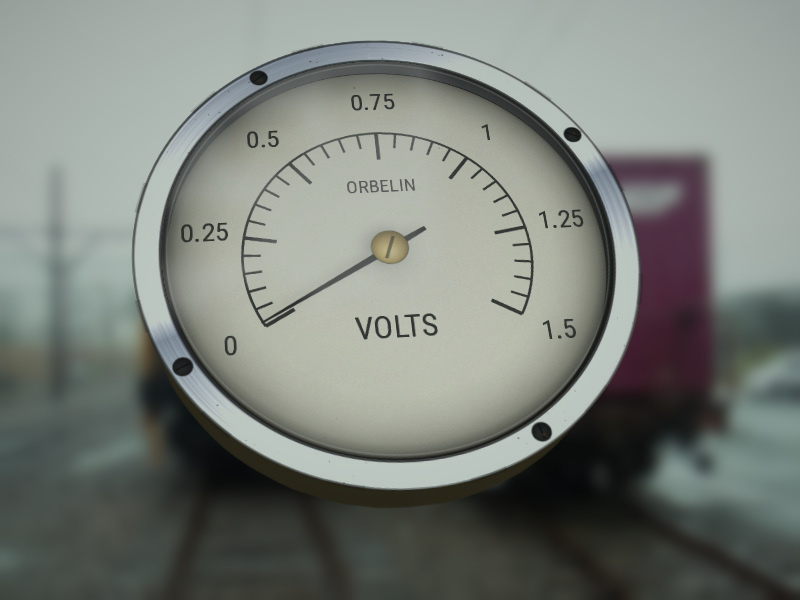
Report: 0 V
